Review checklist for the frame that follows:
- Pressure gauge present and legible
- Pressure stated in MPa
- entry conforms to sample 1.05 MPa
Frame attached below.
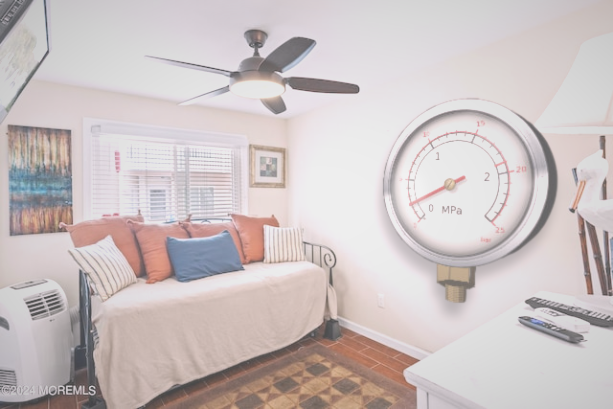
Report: 0.2 MPa
